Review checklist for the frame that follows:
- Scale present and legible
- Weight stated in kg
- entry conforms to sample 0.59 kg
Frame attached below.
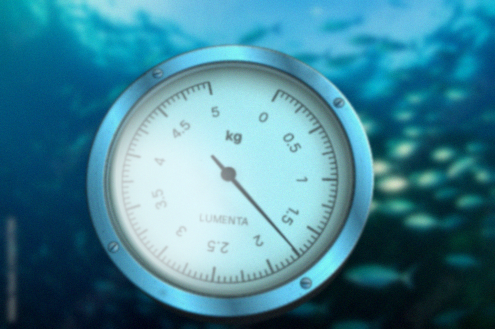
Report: 1.75 kg
